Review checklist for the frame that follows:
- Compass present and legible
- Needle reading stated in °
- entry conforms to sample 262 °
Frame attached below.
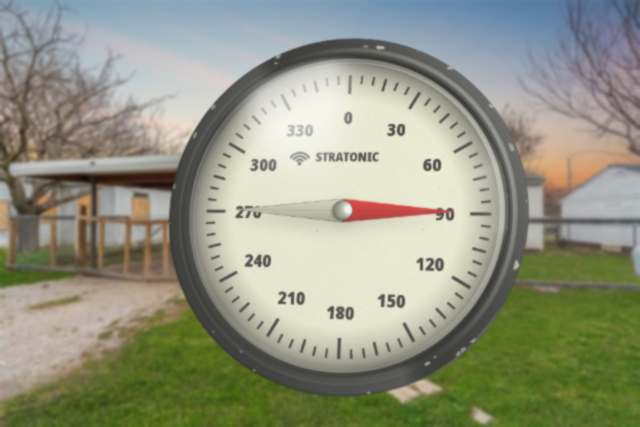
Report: 90 °
